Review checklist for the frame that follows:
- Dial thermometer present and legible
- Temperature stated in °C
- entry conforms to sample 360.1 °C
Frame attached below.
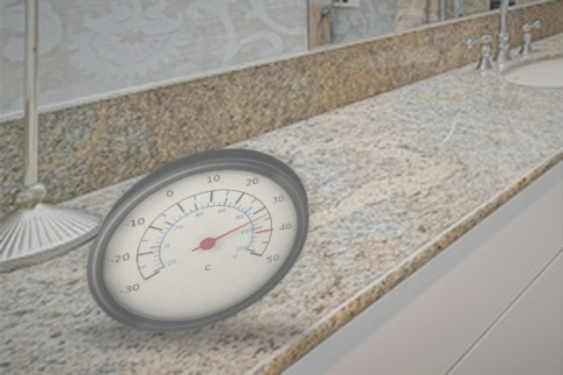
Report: 32.5 °C
